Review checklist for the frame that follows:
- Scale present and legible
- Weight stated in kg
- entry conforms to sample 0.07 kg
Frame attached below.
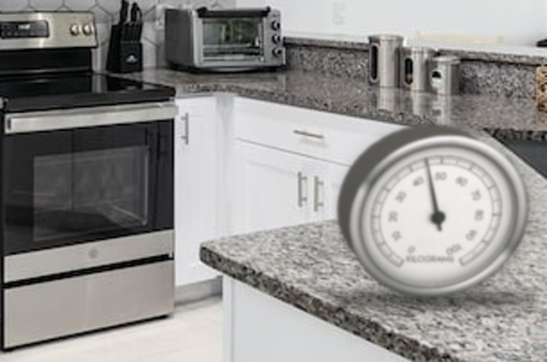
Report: 45 kg
